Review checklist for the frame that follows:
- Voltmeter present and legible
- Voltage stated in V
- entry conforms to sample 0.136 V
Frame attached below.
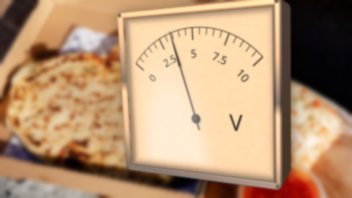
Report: 3.5 V
